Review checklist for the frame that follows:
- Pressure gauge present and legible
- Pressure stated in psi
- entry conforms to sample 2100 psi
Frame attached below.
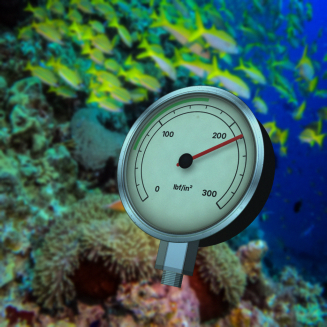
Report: 220 psi
